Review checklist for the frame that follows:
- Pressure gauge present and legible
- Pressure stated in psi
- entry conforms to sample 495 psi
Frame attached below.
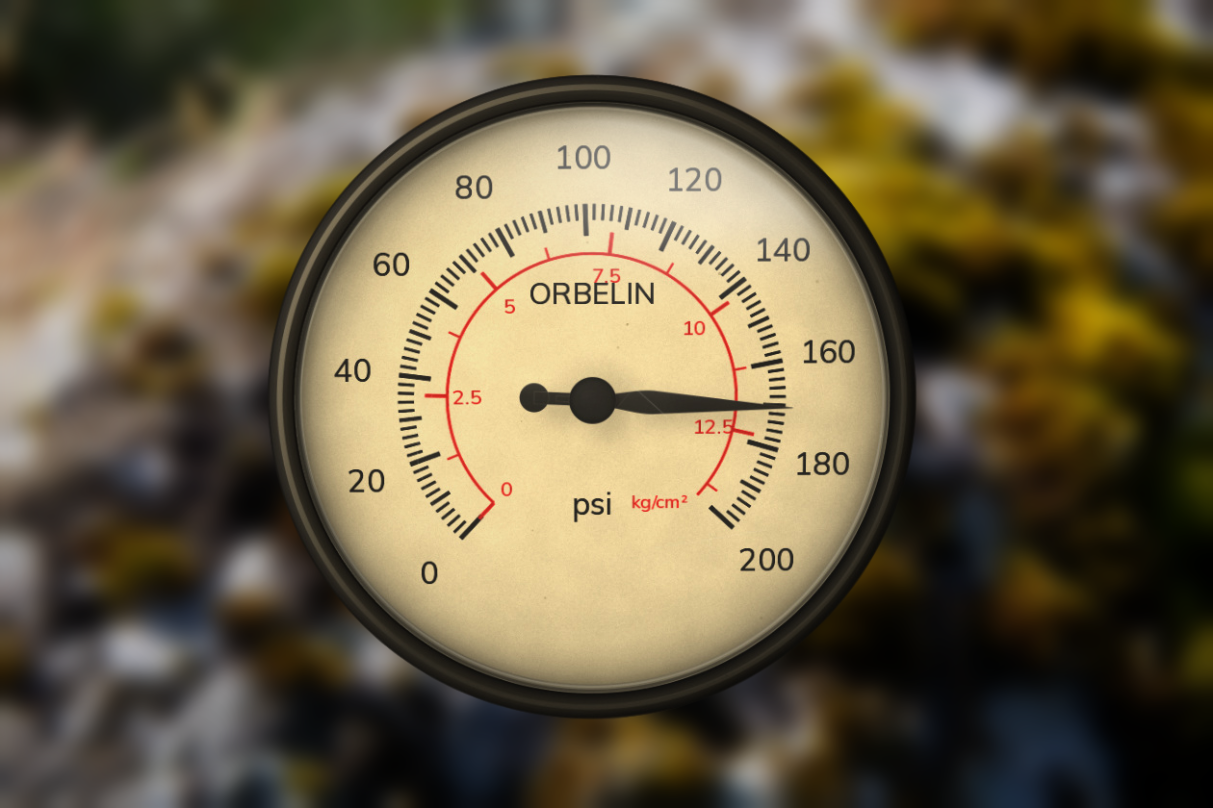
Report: 170 psi
